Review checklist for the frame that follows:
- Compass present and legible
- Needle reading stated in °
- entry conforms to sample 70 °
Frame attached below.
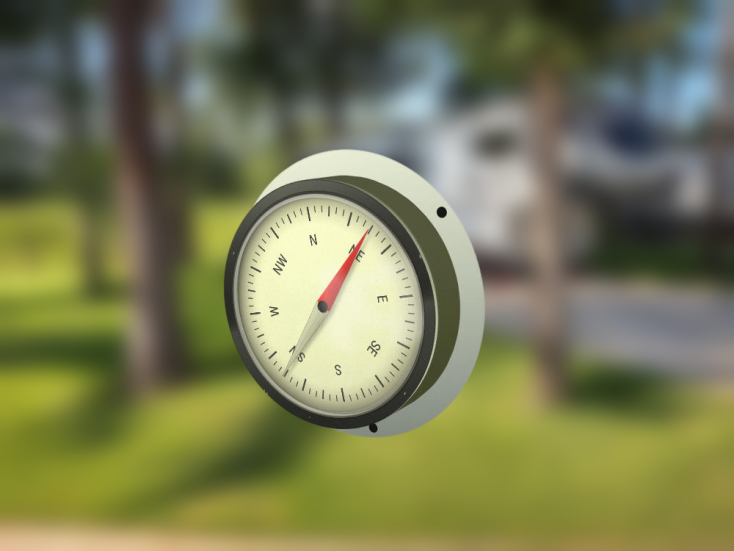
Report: 45 °
